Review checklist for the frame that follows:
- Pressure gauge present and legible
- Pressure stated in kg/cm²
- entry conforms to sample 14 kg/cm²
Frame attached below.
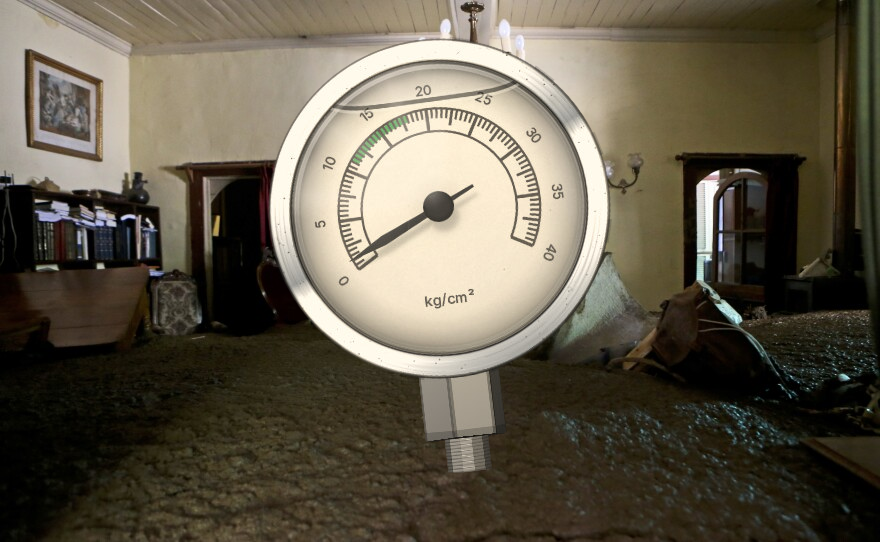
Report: 1 kg/cm²
